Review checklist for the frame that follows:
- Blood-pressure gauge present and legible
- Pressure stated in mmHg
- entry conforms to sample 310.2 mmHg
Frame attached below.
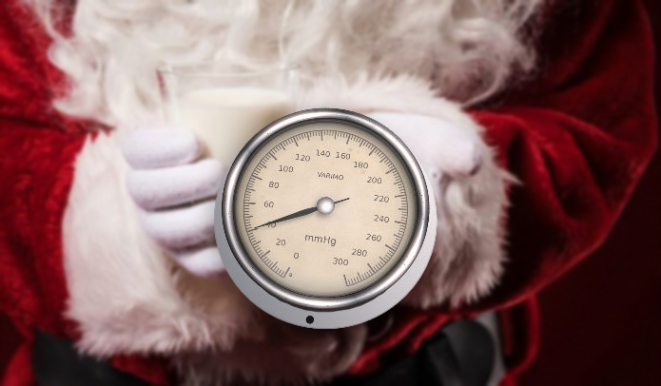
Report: 40 mmHg
